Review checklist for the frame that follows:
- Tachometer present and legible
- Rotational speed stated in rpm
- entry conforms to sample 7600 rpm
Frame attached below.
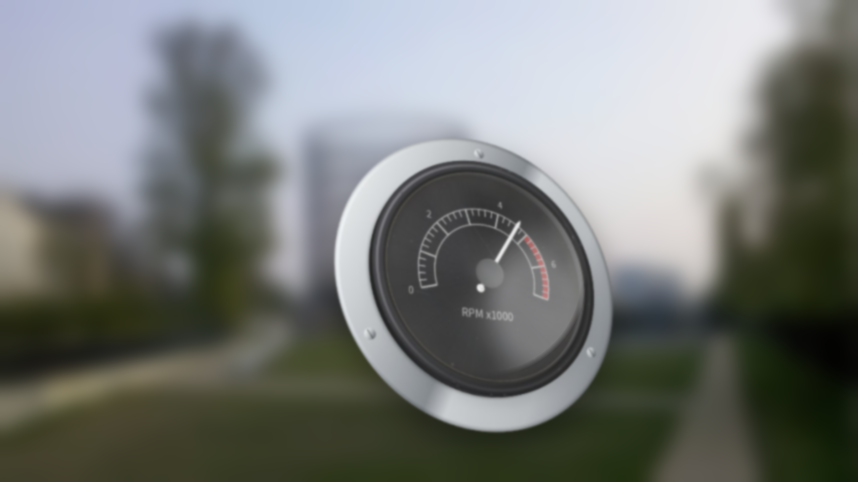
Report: 4600 rpm
